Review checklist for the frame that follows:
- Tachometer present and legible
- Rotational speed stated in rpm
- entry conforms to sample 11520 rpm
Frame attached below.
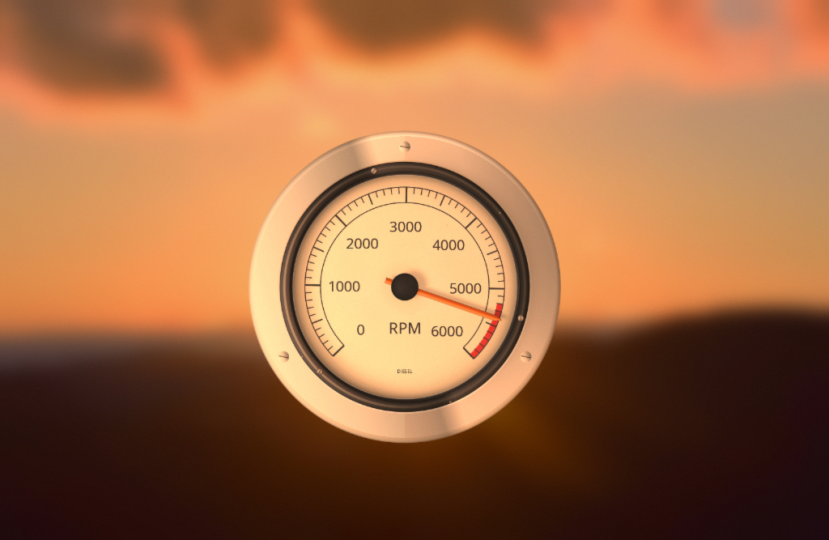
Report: 5400 rpm
